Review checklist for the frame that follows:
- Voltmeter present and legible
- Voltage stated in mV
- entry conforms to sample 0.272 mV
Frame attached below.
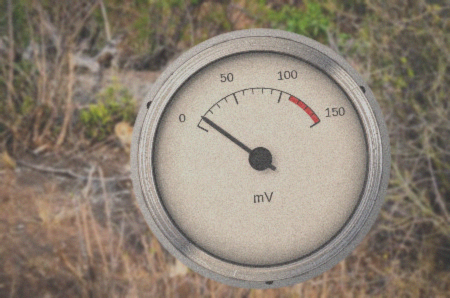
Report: 10 mV
